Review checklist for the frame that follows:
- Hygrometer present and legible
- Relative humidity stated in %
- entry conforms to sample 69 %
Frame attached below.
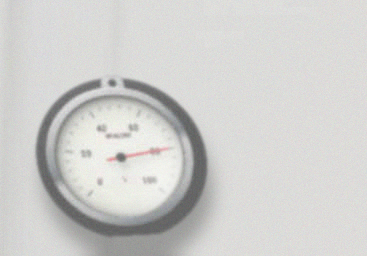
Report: 80 %
